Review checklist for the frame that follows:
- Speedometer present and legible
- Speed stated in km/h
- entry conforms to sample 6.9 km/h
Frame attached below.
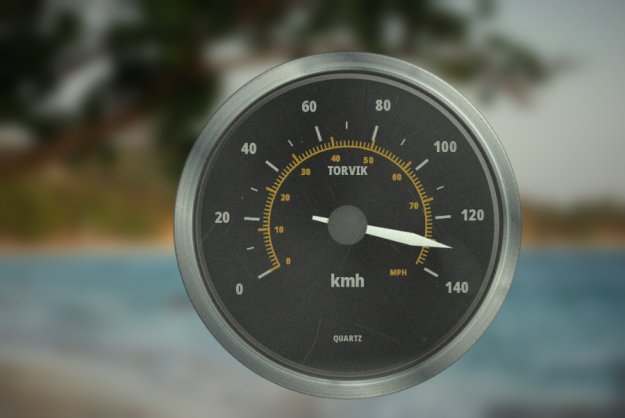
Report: 130 km/h
